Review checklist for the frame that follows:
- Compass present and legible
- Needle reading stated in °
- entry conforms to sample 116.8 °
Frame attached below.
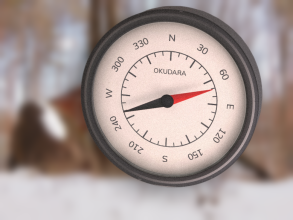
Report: 70 °
